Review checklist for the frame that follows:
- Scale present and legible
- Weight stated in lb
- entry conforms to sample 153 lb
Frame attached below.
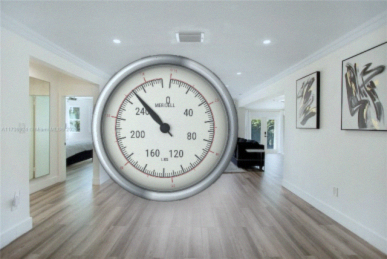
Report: 250 lb
